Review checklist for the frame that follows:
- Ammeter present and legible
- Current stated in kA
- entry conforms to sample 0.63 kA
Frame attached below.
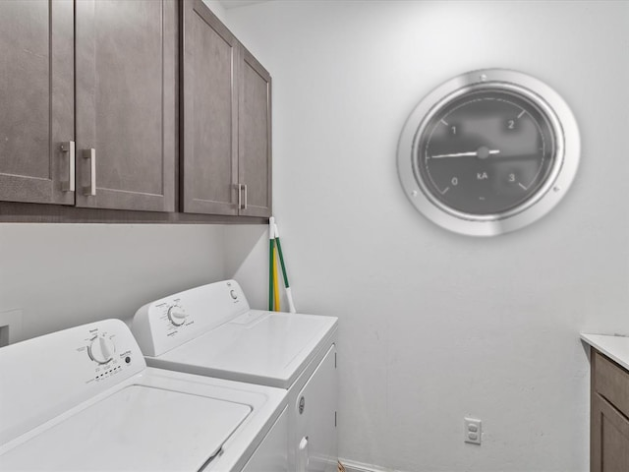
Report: 0.5 kA
